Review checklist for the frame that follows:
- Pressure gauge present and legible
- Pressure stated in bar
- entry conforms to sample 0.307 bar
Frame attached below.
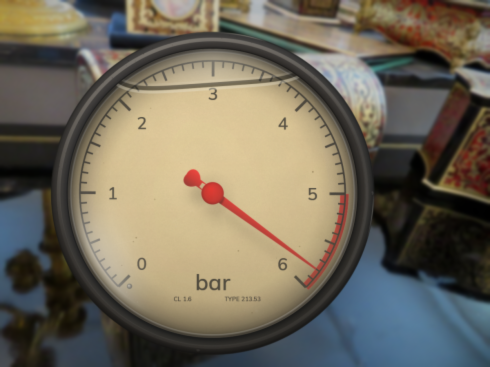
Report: 5.8 bar
